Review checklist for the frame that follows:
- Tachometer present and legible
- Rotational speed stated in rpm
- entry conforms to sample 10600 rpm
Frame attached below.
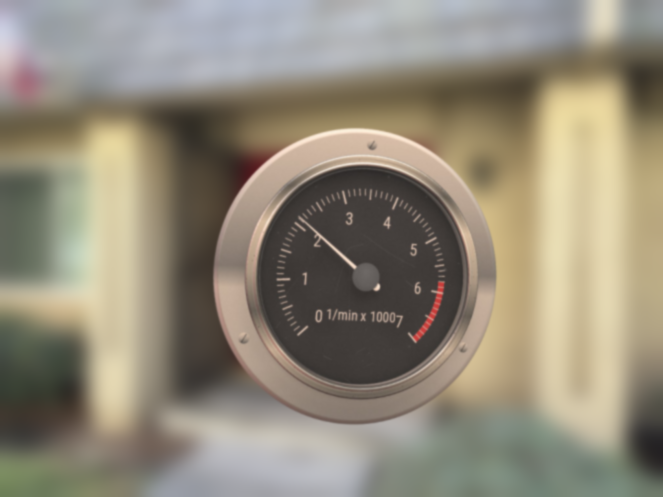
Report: 2100 rpm
